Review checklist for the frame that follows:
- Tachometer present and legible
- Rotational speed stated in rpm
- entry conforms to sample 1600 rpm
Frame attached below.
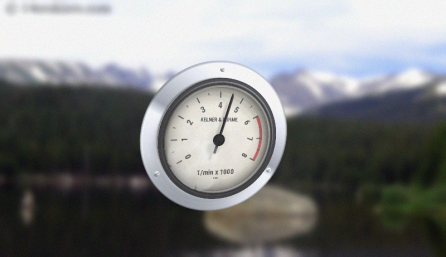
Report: 4500 rpm
